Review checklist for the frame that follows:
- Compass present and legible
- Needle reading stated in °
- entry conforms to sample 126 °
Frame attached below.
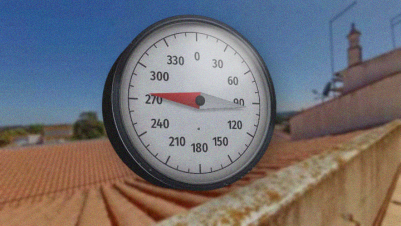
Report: 275 °
